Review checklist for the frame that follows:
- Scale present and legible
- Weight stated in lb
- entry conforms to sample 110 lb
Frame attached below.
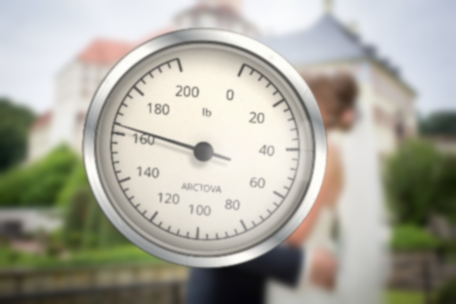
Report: 164 lb
